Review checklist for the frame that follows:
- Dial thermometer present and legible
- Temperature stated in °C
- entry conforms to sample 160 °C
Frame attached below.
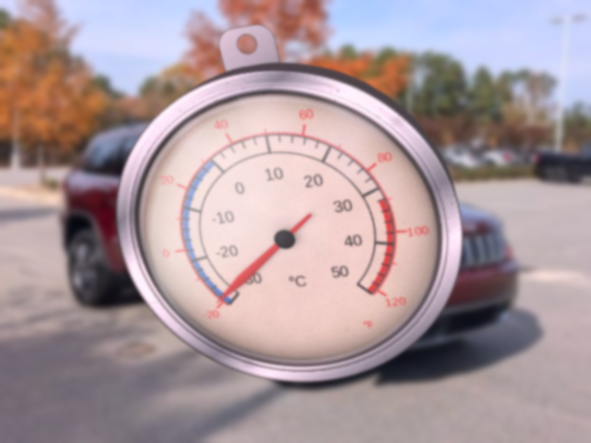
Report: -28 °C
